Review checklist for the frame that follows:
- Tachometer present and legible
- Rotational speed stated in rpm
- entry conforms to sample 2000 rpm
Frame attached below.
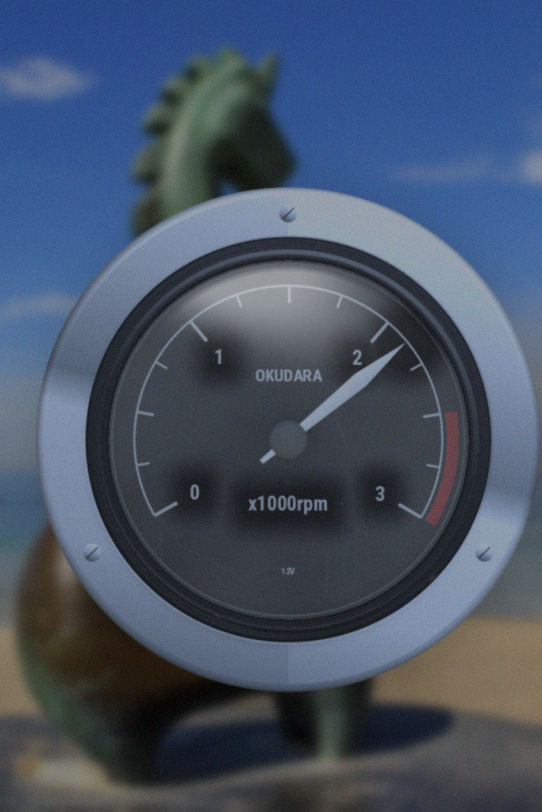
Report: 2125 rpm
